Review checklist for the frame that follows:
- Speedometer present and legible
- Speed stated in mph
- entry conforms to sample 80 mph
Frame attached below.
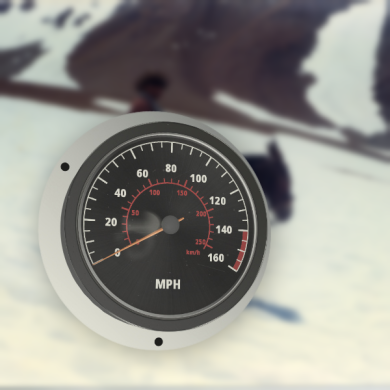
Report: 0 mph
